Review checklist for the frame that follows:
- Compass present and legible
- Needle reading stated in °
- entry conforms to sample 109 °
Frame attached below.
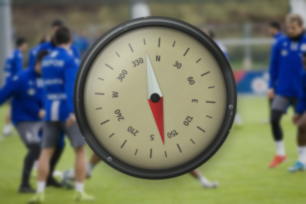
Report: 165 °
